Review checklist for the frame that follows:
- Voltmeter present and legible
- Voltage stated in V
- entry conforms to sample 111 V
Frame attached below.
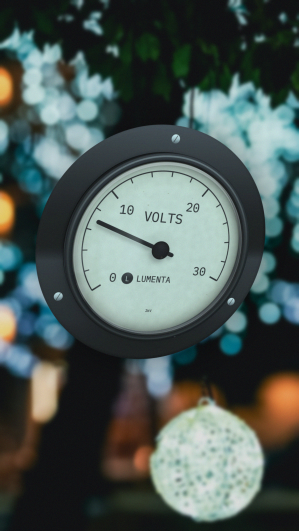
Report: 7 V
